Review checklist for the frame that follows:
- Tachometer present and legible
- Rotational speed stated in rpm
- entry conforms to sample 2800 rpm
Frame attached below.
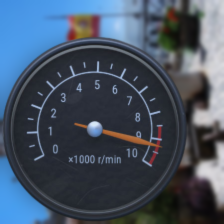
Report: 9250 rpm
